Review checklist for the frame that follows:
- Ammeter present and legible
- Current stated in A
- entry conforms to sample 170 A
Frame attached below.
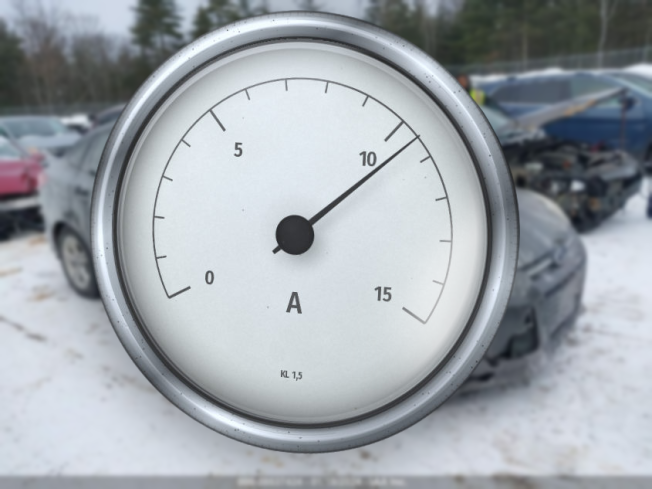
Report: 10.5 A
